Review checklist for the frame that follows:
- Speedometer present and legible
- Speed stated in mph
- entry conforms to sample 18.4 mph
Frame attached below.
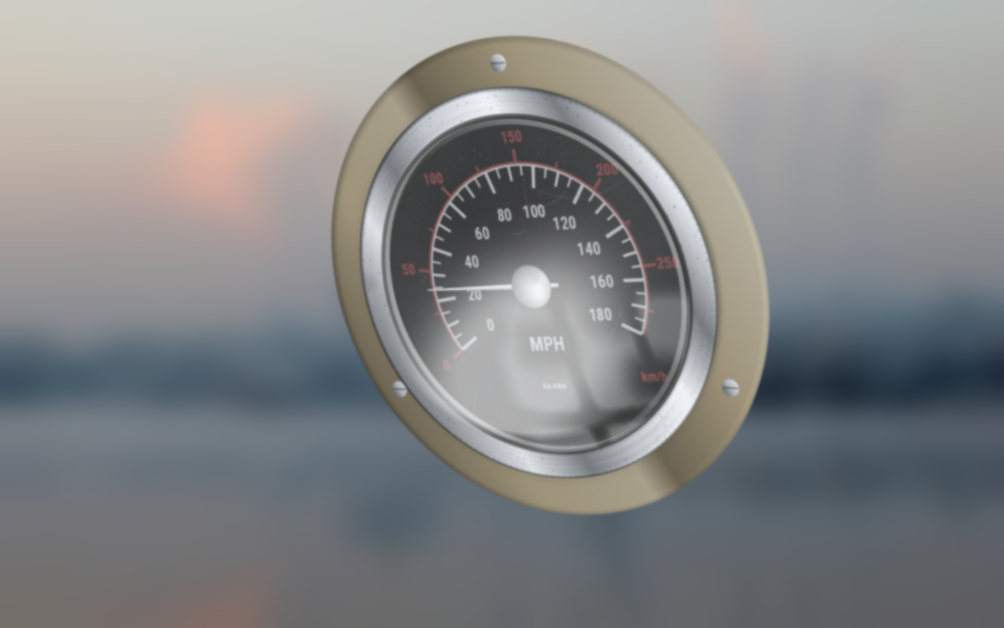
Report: 25 mph
